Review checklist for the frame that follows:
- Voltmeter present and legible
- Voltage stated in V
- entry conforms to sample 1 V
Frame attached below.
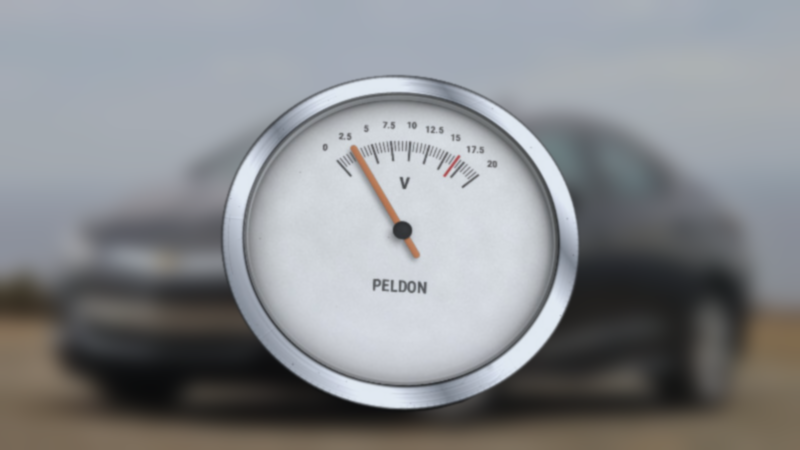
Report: 2.5 V
